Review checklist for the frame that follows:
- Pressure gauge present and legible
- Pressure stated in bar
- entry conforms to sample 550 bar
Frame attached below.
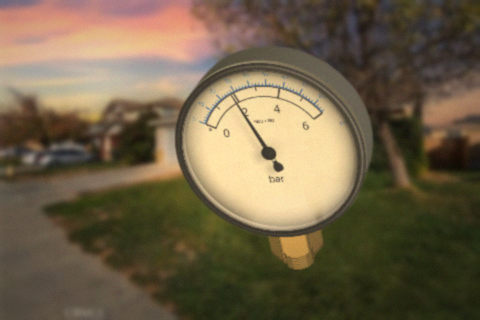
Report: 2 bar
